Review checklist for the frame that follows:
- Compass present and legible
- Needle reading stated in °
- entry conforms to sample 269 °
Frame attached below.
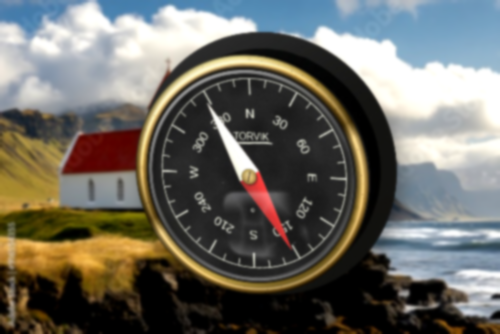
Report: 150 °
